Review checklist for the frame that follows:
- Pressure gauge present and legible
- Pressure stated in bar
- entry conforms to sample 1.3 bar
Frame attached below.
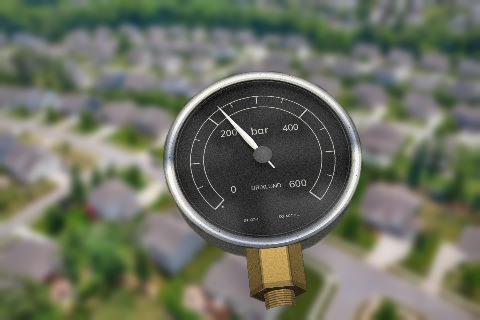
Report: 225 bar
